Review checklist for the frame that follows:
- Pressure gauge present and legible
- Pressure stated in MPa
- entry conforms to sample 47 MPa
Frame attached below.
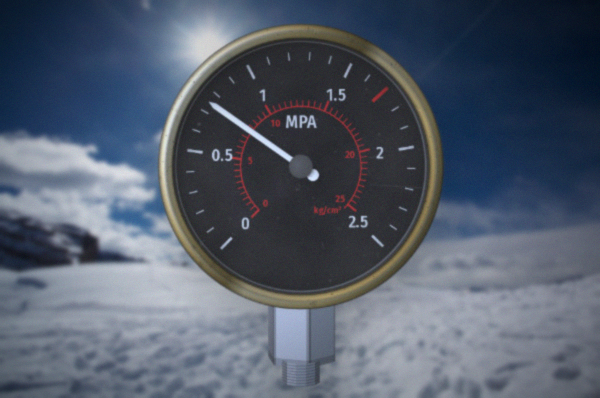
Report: 0.75 MPa
